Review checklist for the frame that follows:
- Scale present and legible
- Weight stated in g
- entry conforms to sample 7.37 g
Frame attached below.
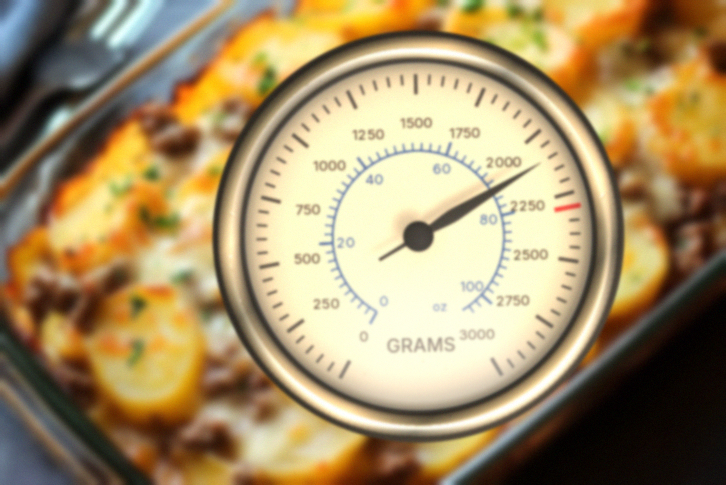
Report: 2100 g
